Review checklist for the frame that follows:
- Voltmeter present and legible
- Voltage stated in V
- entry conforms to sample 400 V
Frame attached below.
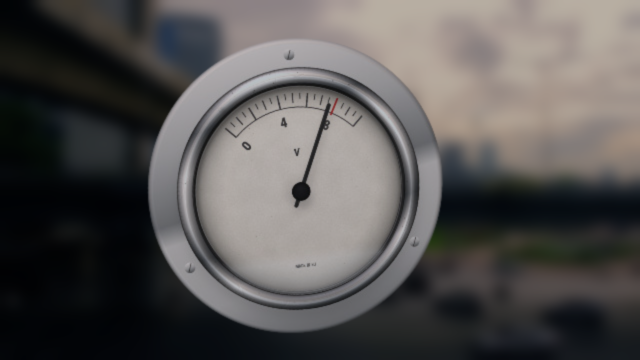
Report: 7.5 V
